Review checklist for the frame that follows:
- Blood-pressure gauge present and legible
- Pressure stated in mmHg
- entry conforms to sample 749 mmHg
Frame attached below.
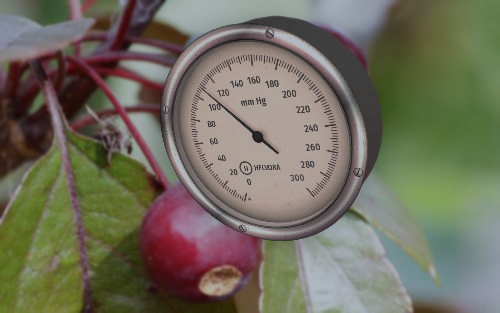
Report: 110 mmHg
